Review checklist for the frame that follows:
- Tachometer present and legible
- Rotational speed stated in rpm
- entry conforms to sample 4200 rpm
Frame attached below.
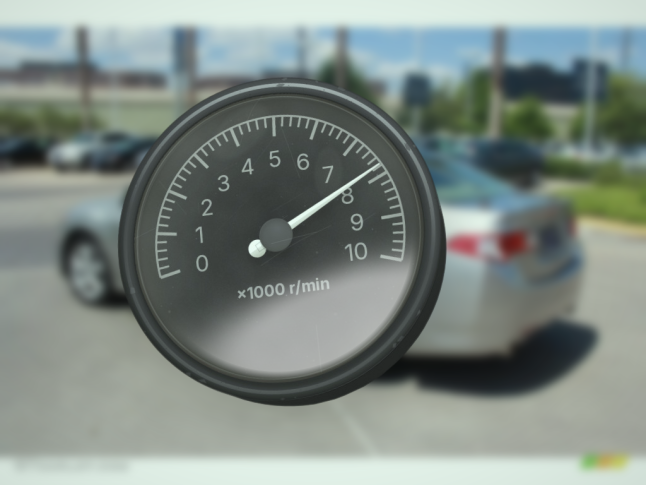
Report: 7800 rpm
